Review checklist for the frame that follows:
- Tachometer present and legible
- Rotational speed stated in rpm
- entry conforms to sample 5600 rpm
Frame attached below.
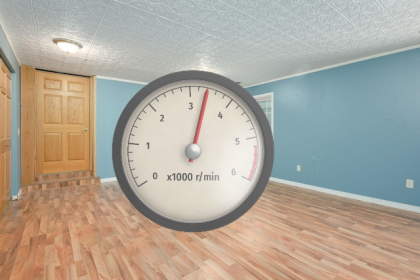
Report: 3400 rpm
